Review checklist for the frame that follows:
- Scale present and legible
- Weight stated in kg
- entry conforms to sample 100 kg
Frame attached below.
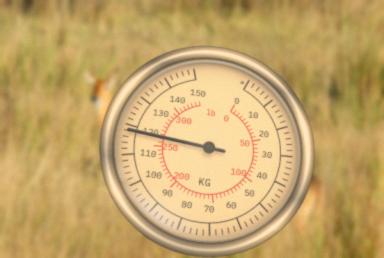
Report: 118 kg
